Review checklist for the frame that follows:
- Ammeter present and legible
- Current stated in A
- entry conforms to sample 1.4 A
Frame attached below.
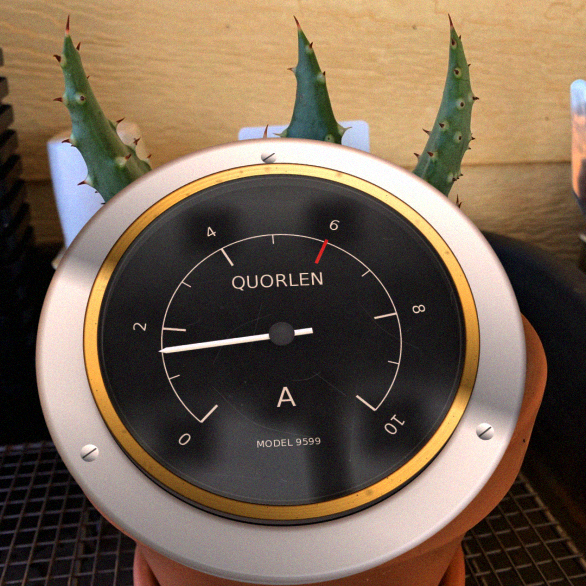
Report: 1.5 A
